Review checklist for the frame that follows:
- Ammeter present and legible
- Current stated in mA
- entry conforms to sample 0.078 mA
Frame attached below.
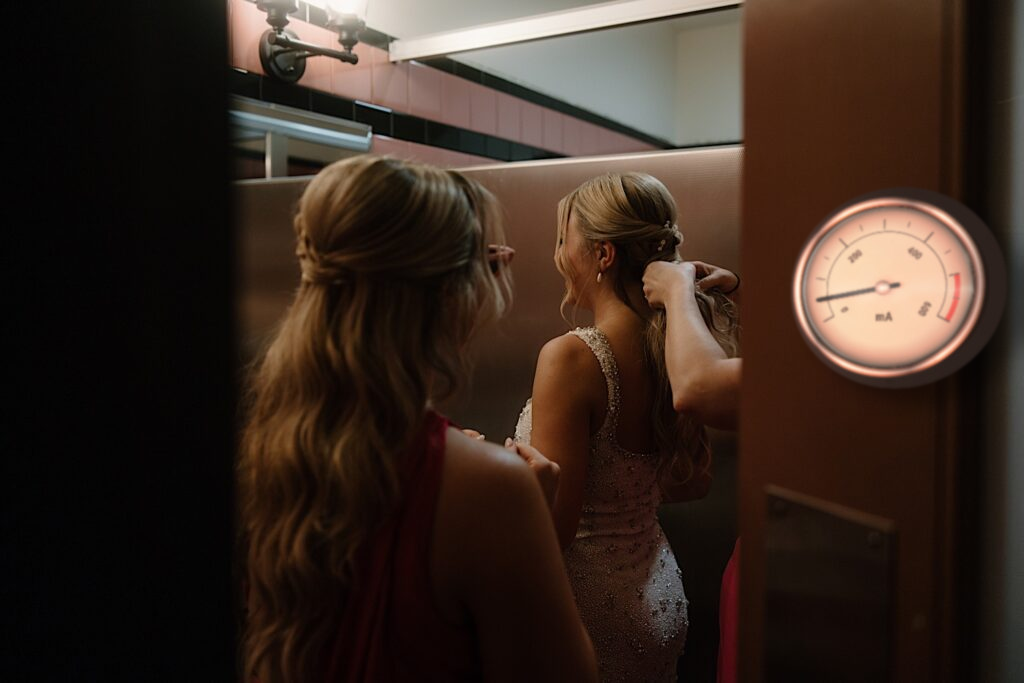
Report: 50 mA
